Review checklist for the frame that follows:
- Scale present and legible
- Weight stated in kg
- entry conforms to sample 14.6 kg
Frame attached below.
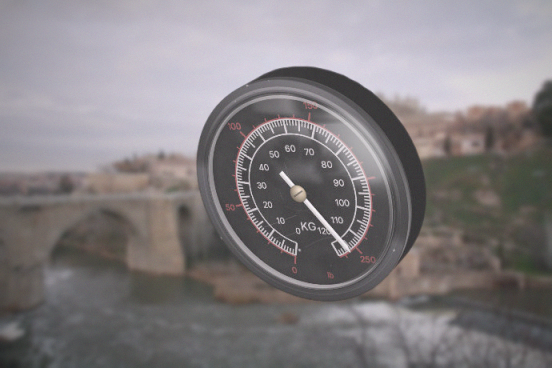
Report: 115 kg
